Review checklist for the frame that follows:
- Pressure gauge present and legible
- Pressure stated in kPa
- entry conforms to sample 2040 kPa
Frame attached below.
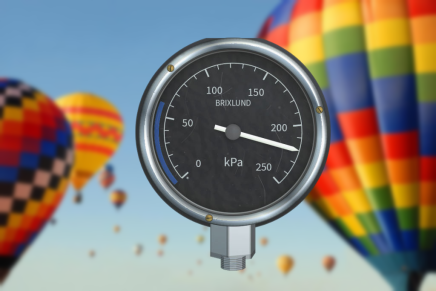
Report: 220 kPa
